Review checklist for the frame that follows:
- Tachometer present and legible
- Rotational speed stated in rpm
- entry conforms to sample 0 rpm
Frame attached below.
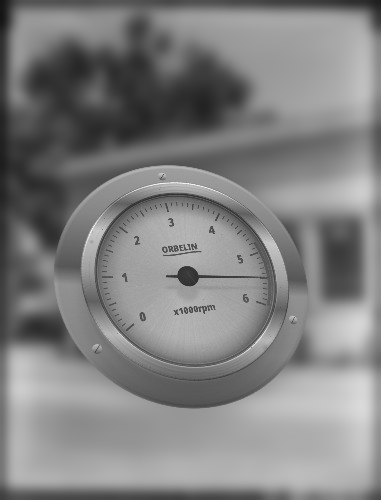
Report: 5500 rpm
